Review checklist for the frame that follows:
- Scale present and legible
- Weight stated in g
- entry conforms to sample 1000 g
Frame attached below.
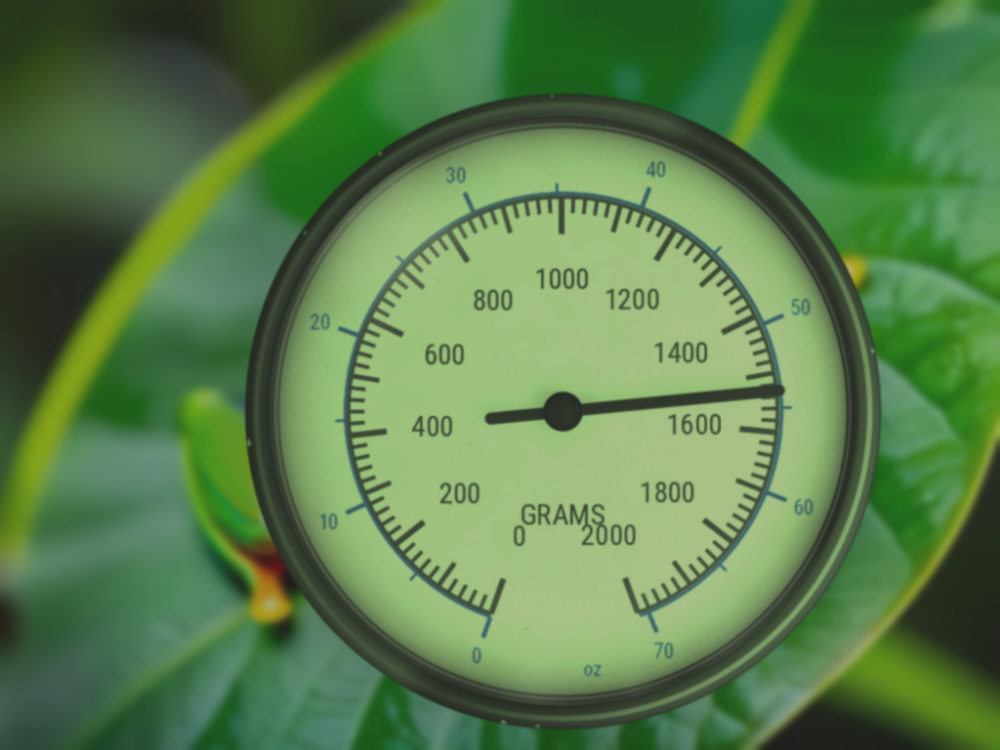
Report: 1530 g
